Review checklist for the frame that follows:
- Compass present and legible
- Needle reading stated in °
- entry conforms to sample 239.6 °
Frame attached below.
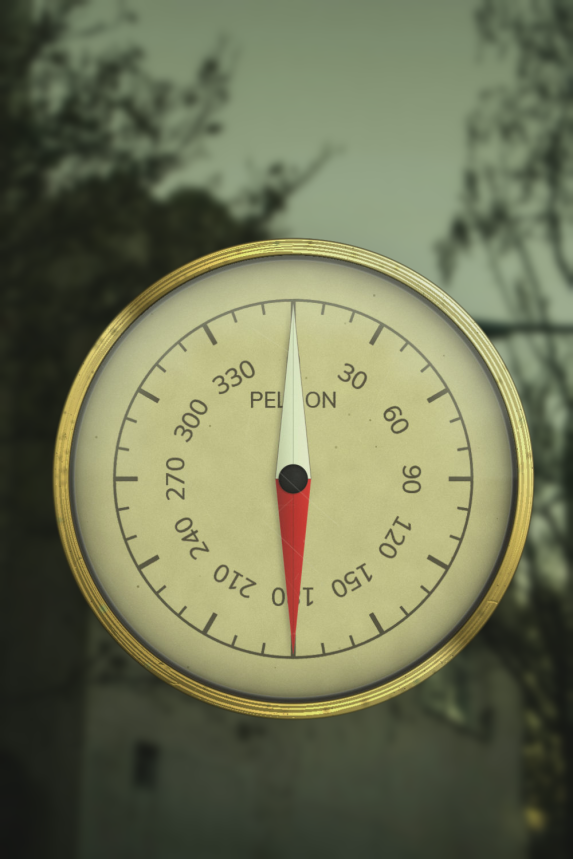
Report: 180 °
